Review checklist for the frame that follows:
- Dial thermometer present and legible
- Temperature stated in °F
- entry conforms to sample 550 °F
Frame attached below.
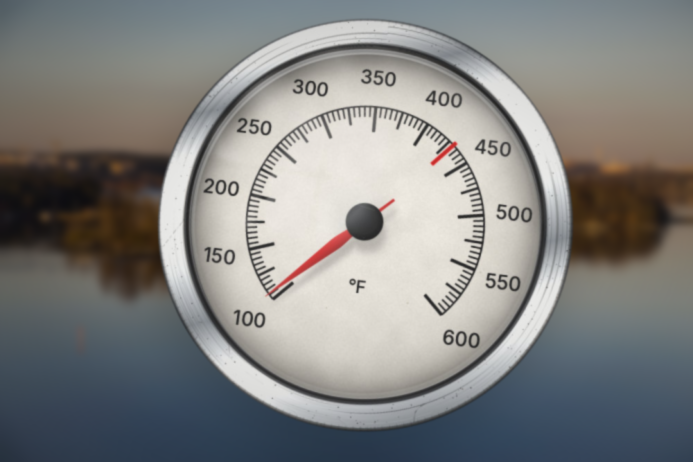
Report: 105 °F
